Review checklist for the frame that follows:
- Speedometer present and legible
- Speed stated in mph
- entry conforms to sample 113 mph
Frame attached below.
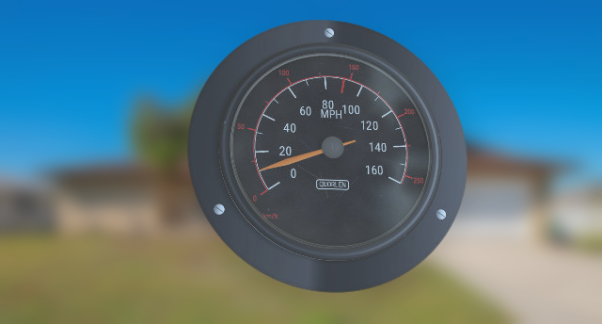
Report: 10 mph
